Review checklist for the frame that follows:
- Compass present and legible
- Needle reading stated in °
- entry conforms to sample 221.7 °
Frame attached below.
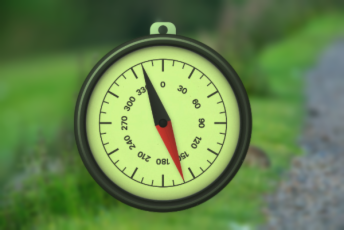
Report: 160 °
